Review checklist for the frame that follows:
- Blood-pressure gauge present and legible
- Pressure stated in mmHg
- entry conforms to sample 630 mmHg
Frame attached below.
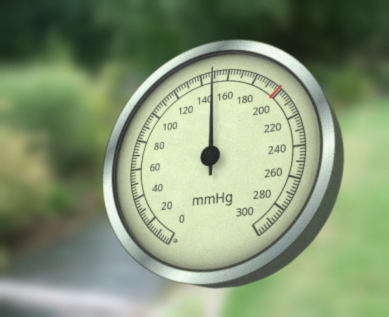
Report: 150 mmHg
